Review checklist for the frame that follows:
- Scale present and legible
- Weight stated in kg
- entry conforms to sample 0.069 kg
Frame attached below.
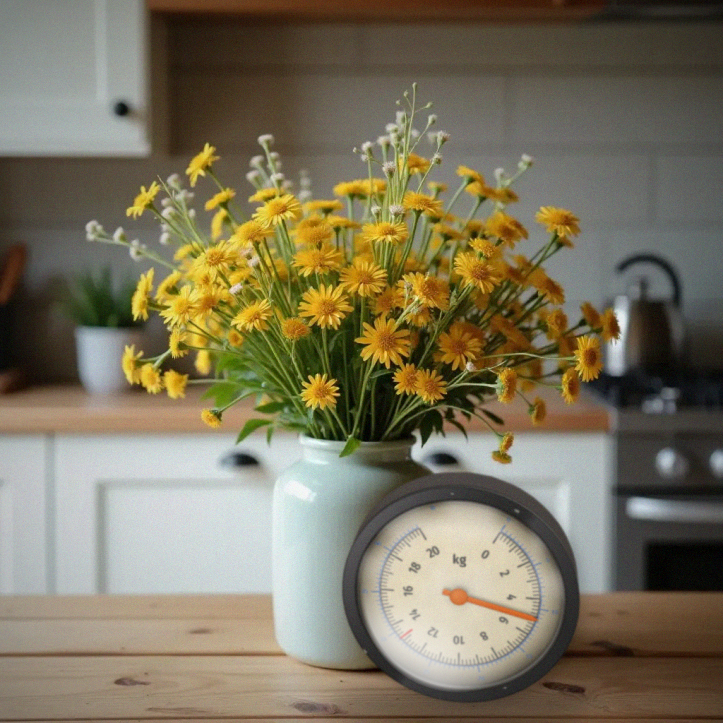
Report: 5 kg
